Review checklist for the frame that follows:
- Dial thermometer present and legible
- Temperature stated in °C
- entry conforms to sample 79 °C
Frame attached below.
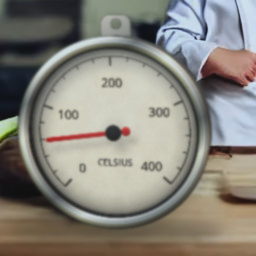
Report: 60 °C
